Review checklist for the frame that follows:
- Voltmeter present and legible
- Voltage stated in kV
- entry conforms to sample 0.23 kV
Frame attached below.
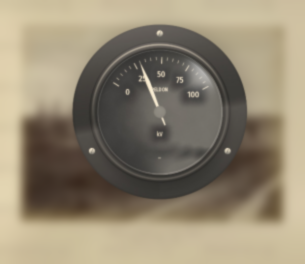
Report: 30 kV
